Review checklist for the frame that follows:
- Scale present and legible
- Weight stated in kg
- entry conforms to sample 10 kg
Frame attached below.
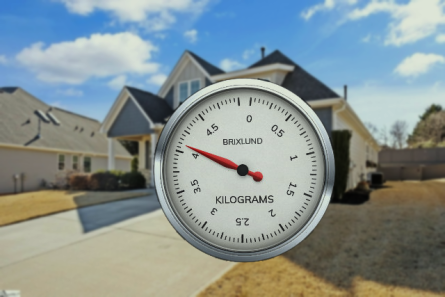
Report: 4.1 kg
